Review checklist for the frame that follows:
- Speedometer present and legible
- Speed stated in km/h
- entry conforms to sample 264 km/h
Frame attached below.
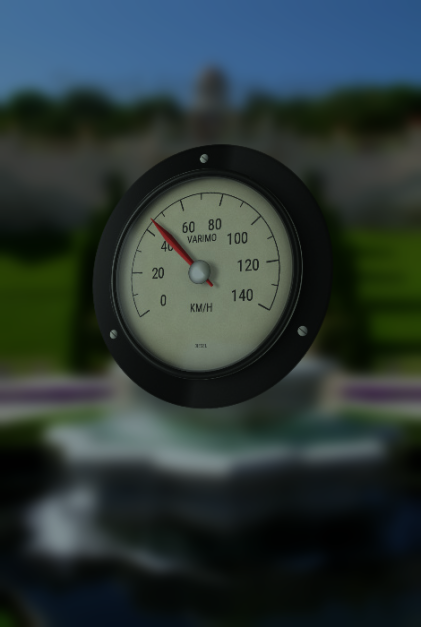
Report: 45 km/h
